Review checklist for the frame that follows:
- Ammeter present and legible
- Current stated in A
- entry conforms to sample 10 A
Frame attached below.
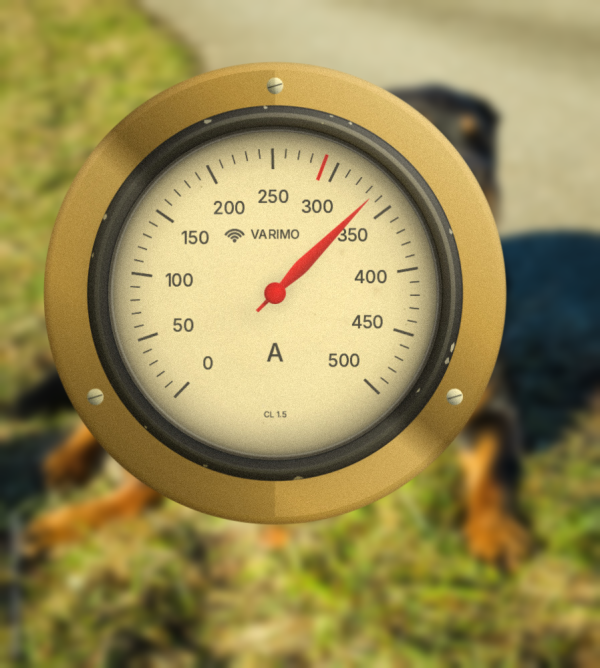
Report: 335 A
